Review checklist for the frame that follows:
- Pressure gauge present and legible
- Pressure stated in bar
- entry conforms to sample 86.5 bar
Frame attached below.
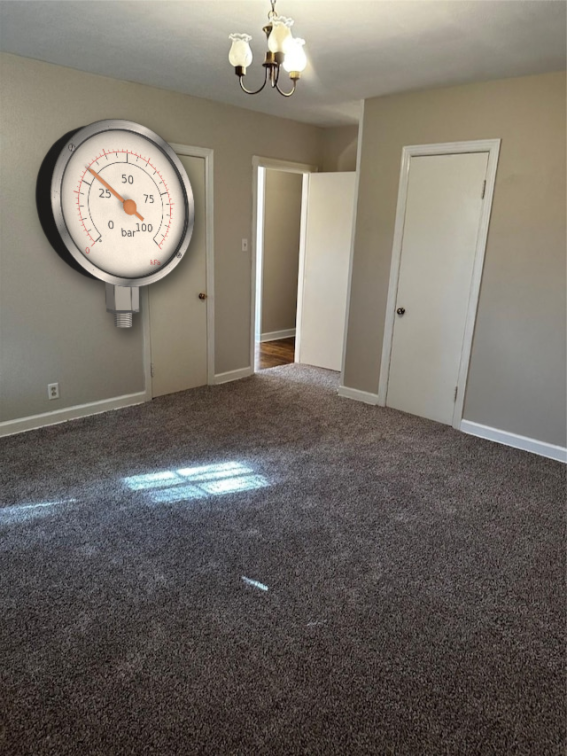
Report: 30 bar
